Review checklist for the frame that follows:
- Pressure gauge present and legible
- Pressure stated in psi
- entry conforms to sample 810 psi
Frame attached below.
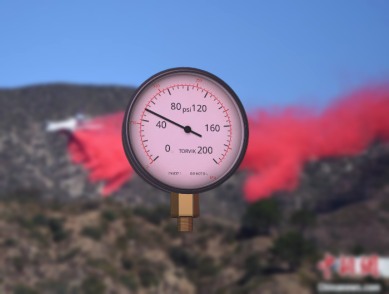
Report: 50 psi
